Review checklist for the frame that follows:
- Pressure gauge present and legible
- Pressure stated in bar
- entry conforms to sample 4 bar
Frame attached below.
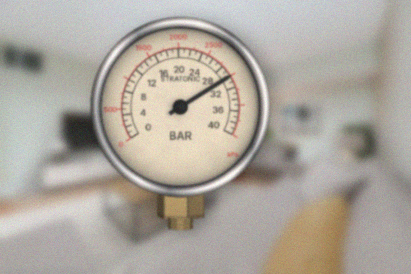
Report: 30 bar
